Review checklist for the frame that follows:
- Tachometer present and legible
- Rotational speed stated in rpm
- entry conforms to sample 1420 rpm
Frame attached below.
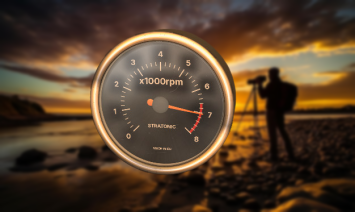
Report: 7000 rpm
